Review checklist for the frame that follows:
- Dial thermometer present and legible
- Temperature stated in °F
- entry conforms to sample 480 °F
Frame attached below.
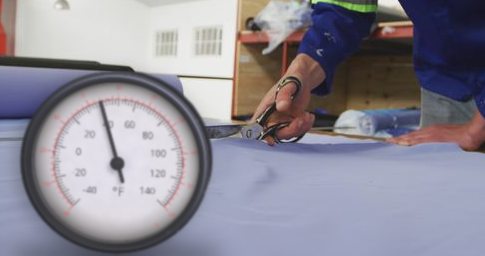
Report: 40 °F
